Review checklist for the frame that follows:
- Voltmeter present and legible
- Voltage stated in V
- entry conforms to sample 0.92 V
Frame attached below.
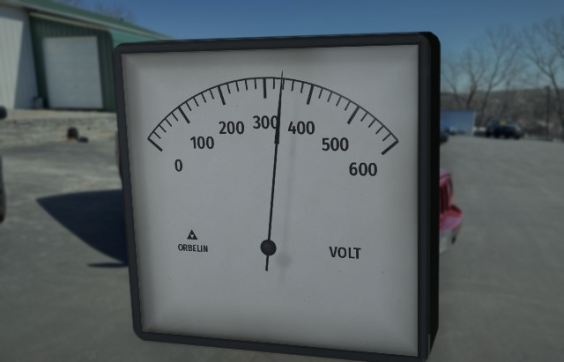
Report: 340 V
